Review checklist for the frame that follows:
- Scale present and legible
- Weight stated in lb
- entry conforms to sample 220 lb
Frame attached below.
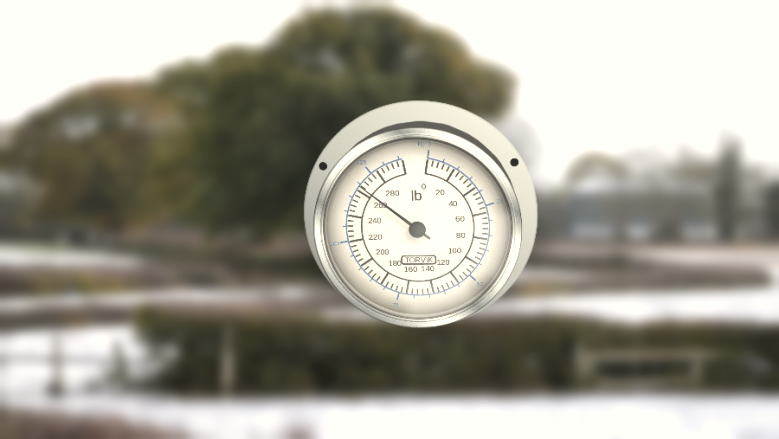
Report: 264 lb
